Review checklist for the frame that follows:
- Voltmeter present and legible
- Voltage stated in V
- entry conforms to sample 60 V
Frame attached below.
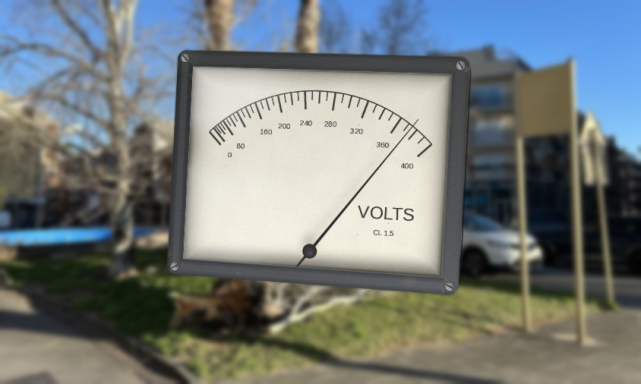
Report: 375 V
